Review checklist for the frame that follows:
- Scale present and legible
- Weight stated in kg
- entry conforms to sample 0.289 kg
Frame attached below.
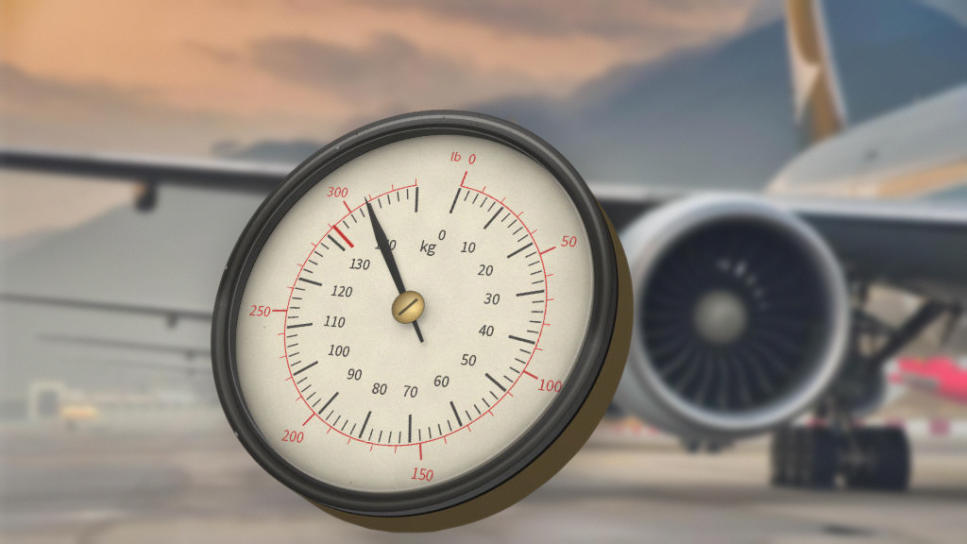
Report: 140 kg
